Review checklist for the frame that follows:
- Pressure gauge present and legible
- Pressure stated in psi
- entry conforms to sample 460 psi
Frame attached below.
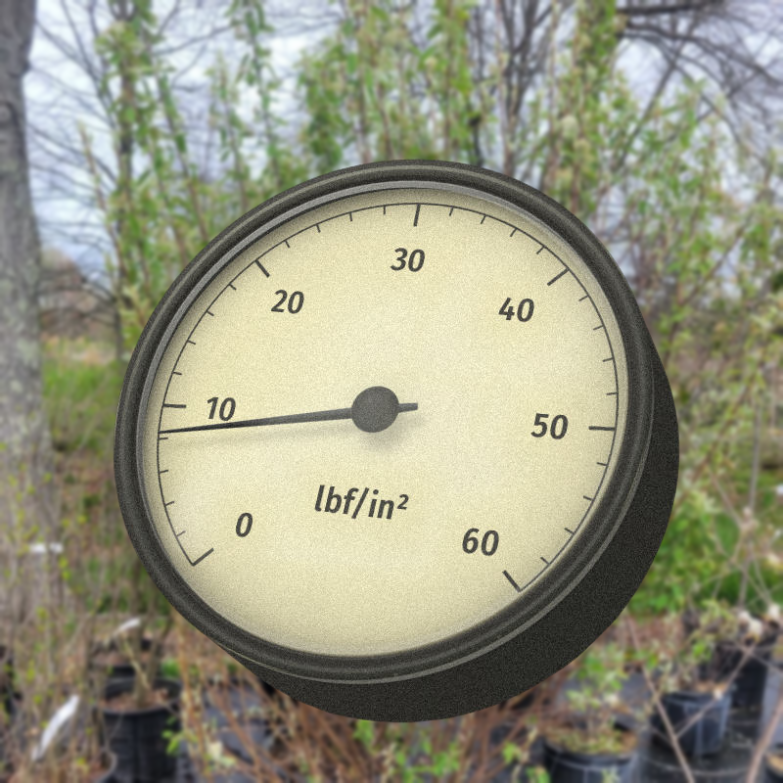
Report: 8 psi
